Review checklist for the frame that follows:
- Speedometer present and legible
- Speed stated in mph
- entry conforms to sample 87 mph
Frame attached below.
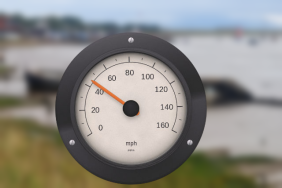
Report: 45 mph
